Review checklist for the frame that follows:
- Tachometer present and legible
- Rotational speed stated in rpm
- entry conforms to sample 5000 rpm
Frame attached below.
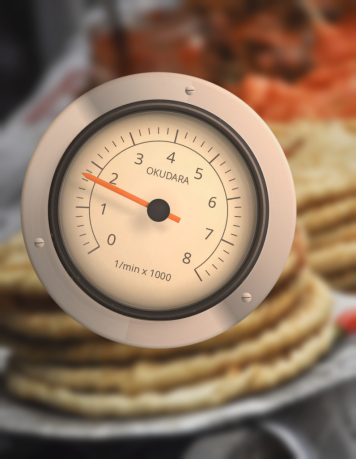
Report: 1700 rpm
